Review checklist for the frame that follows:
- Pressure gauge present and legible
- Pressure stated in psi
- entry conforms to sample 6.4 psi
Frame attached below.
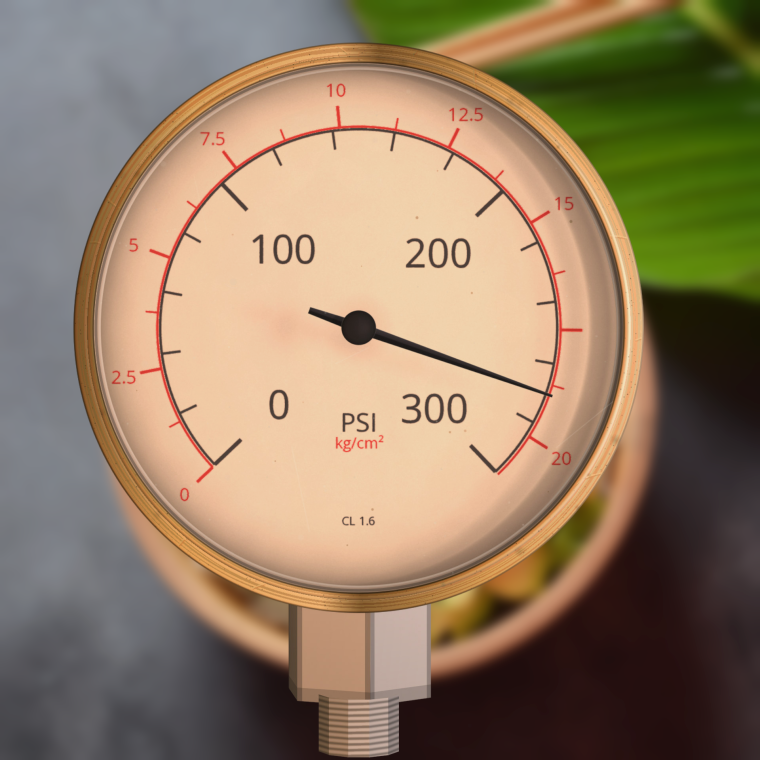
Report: 270 psi
